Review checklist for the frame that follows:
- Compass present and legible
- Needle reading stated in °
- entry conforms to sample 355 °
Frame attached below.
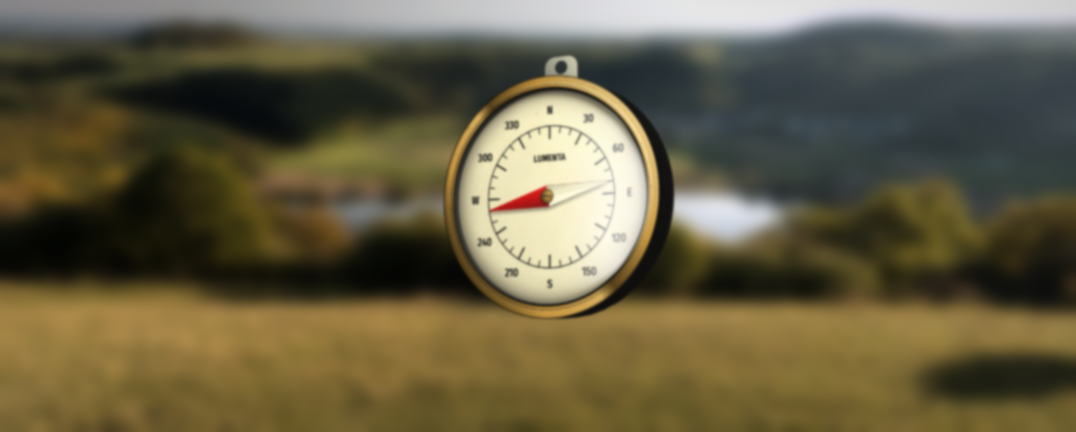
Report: 260 °
